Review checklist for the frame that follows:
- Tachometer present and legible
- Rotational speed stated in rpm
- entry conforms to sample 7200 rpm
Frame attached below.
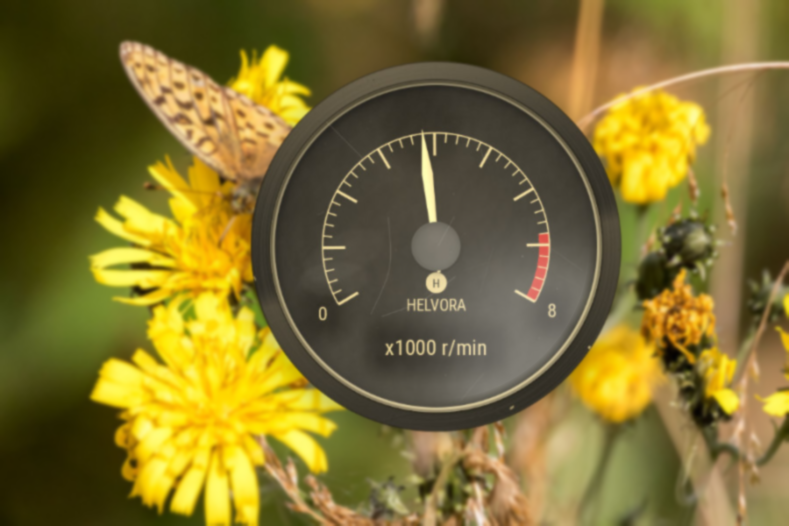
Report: 3800 rpm
